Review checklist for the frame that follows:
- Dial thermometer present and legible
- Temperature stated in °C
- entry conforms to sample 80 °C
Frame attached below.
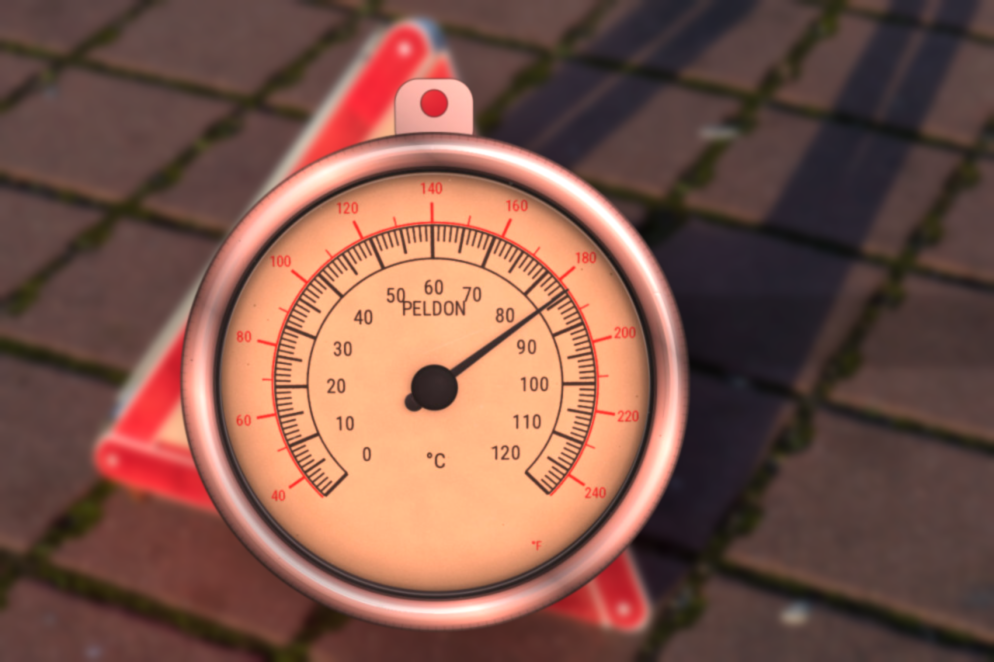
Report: 84 °C
